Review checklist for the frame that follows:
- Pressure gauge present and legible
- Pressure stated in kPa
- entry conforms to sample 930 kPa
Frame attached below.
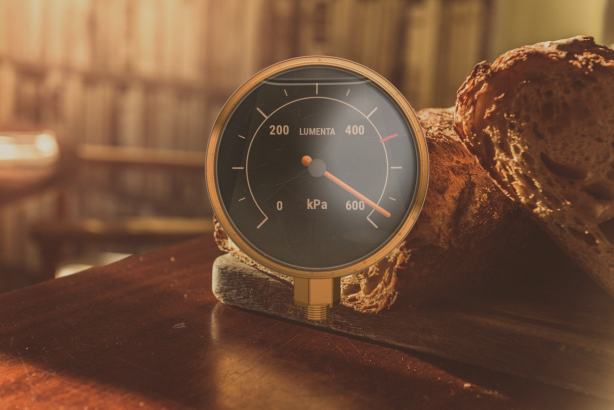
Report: 575 kPa
